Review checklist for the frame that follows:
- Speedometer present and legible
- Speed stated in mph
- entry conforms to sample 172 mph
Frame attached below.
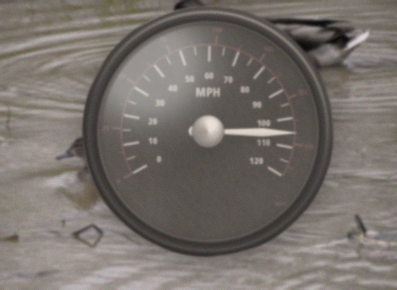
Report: 105 mph
